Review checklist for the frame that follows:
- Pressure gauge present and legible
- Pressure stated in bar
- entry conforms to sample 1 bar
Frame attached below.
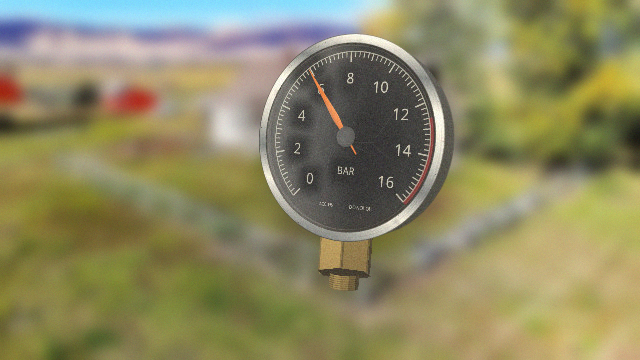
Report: 6 bar
